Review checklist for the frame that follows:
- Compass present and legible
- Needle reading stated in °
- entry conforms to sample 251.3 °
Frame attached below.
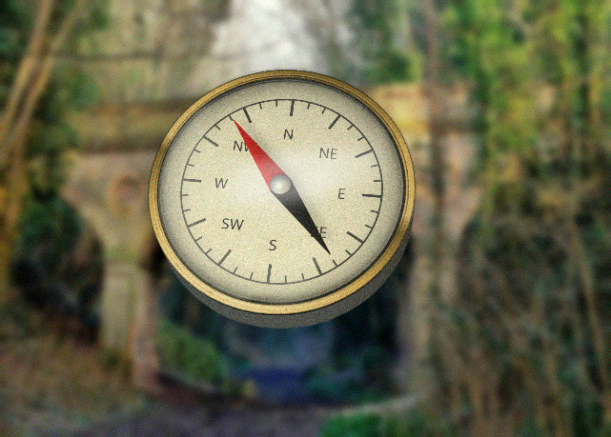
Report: 320 °
